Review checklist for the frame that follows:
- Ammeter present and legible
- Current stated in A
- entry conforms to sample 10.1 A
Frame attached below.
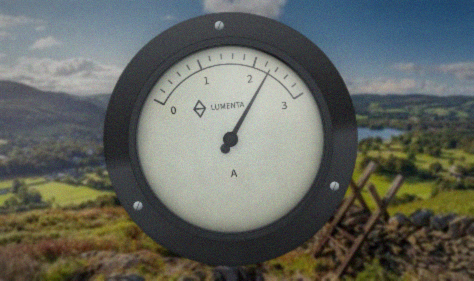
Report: 2.3 A
